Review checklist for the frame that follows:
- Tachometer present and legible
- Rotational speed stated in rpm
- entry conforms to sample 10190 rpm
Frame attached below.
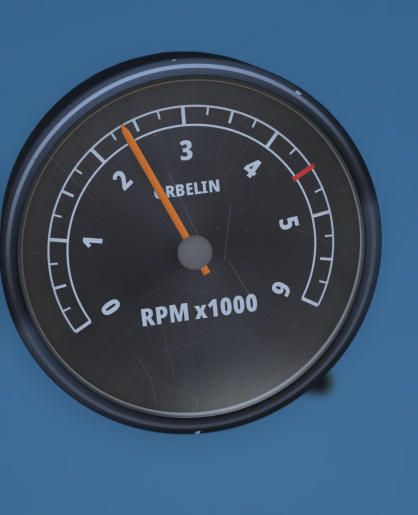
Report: 2375 rpm
